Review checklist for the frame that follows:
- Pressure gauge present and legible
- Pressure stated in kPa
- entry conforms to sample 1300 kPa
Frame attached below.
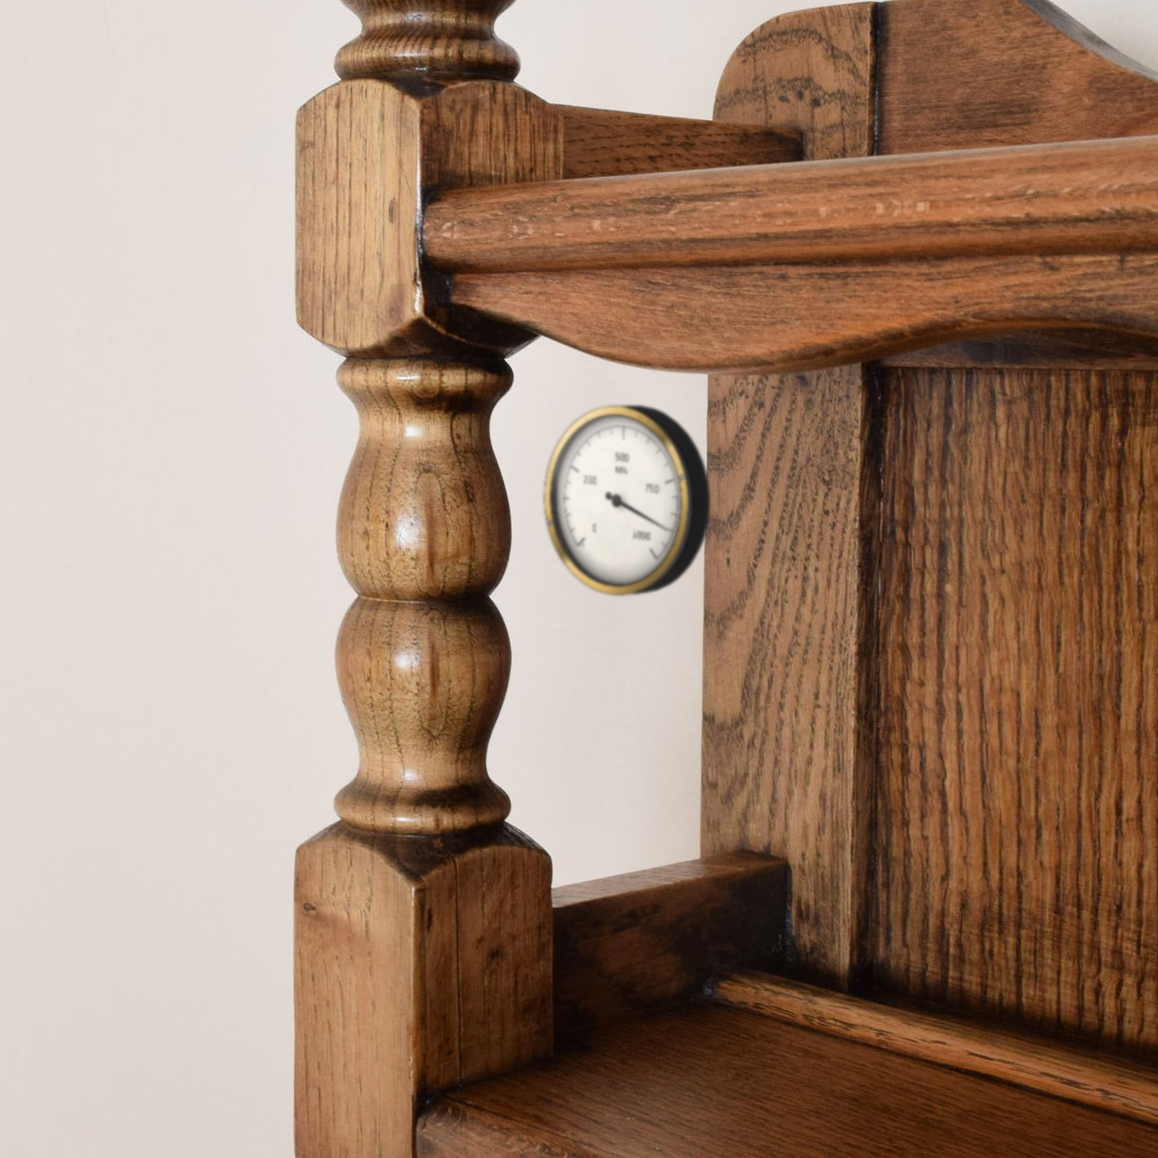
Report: 900 kPa
